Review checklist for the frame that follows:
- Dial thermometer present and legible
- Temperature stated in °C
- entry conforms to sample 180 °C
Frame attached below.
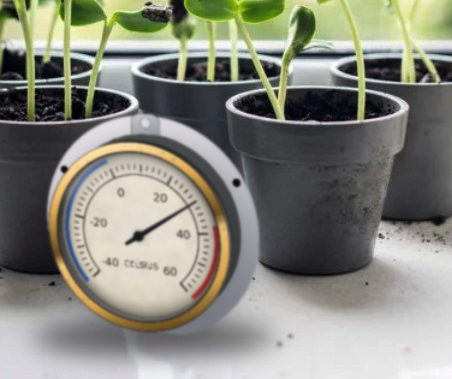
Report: 30 °C
